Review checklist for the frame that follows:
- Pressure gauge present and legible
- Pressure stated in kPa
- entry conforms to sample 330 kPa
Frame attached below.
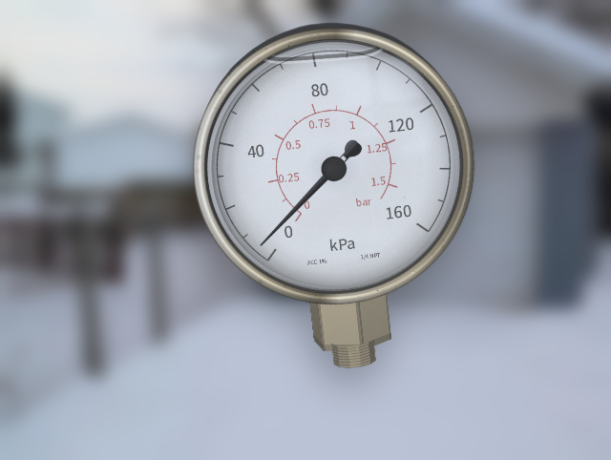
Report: 5 kPa
